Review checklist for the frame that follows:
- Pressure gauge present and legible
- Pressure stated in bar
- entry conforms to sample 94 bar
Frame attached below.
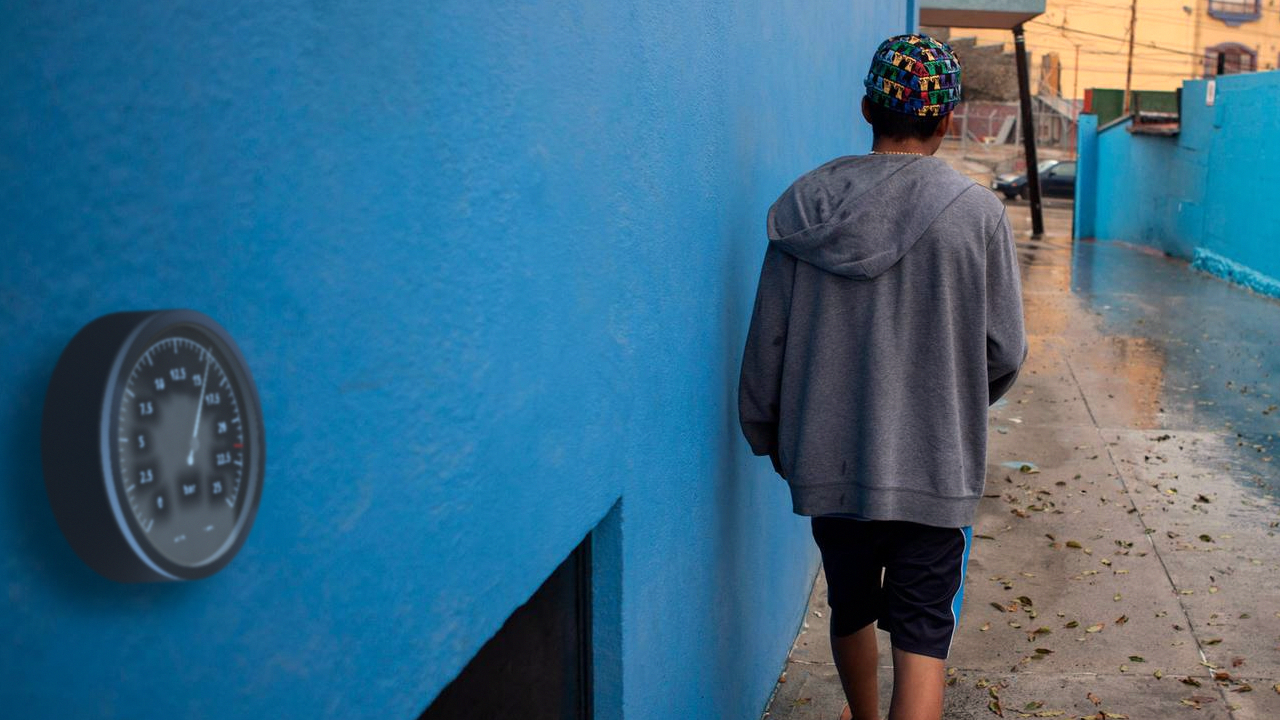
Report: 15 bar
